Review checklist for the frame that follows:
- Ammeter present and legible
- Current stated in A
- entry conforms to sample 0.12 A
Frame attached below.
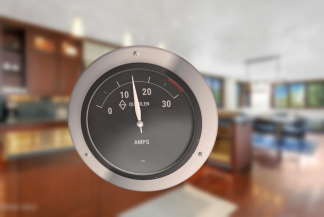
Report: 15 A
